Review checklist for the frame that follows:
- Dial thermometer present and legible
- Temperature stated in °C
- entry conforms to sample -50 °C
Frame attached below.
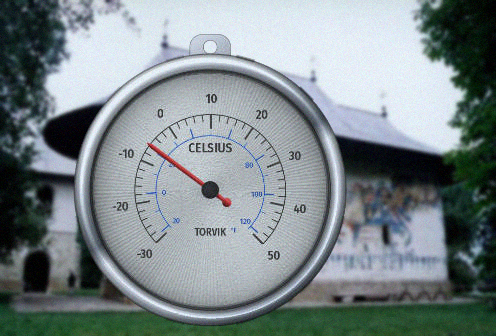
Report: -6 °C
